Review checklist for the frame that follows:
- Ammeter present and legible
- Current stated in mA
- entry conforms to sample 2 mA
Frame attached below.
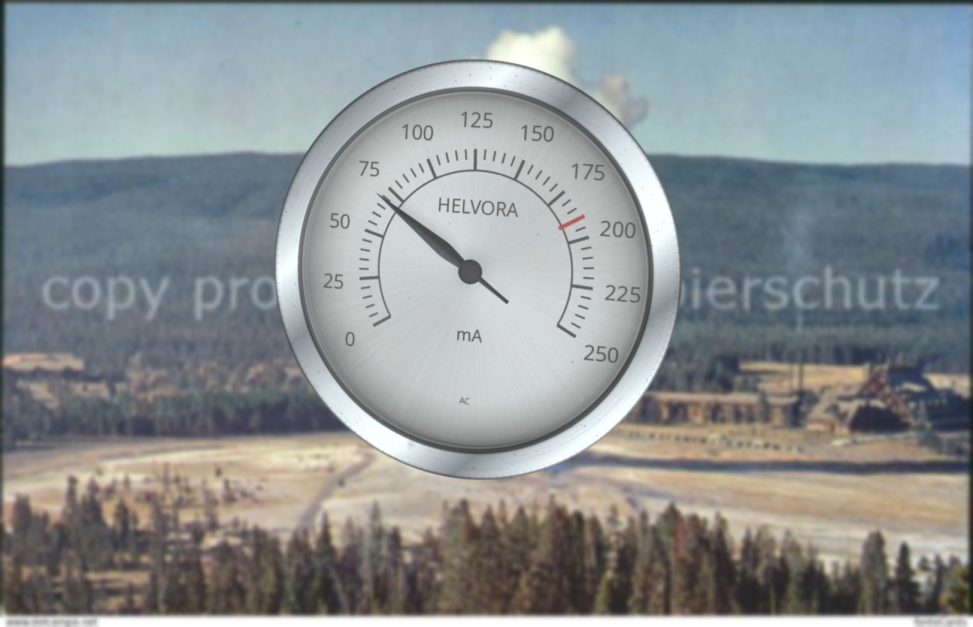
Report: 70 mA
